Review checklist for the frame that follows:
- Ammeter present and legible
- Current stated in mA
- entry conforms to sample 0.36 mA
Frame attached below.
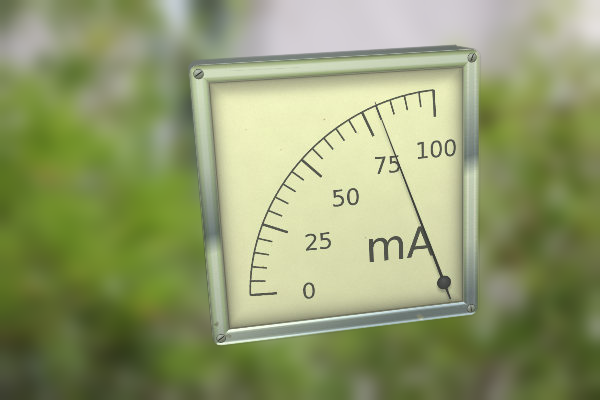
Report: 80 mA
